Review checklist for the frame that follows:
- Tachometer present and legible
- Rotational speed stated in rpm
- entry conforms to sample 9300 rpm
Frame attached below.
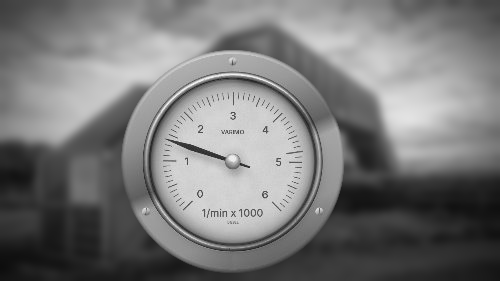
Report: 1400 rpm
